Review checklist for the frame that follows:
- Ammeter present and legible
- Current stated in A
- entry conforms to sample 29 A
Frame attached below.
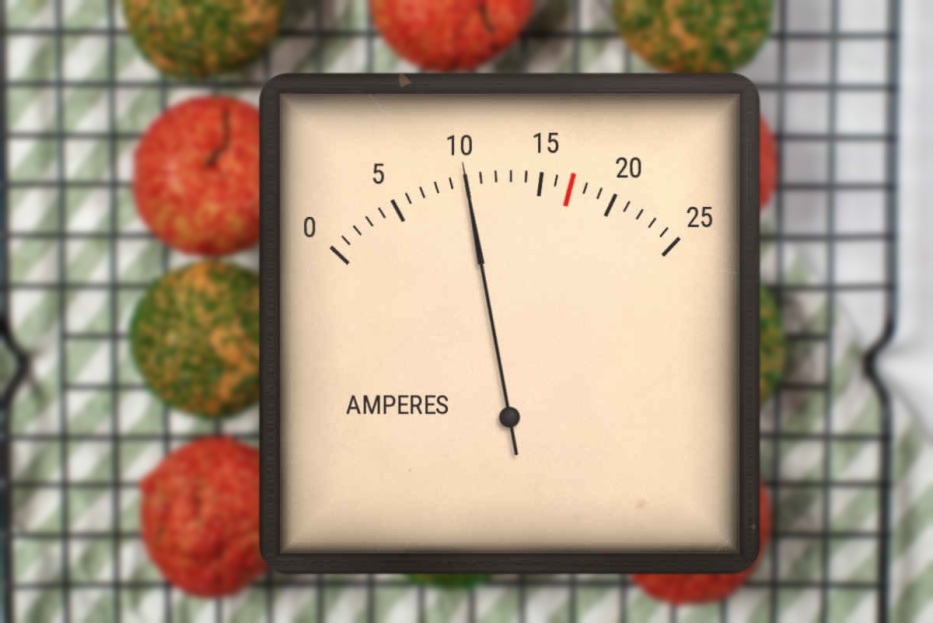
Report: 10 A
